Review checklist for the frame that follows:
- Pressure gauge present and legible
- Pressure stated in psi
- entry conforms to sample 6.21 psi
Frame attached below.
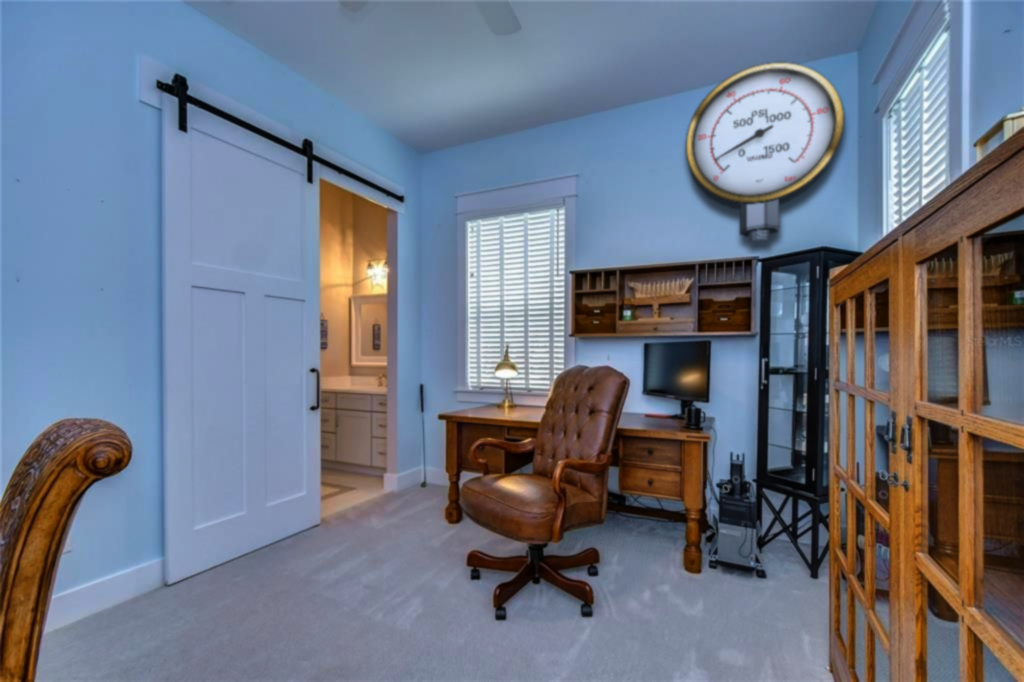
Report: 100 psi
